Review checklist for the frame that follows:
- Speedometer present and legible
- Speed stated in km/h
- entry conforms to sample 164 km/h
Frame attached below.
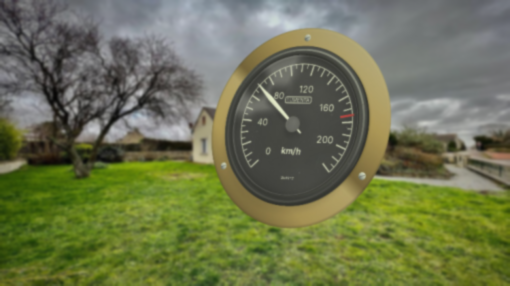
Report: 70 km/h
